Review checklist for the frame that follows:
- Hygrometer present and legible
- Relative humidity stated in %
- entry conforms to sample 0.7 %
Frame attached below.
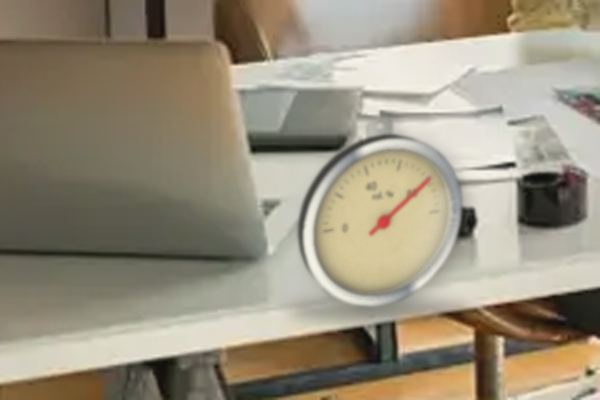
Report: 80 %
